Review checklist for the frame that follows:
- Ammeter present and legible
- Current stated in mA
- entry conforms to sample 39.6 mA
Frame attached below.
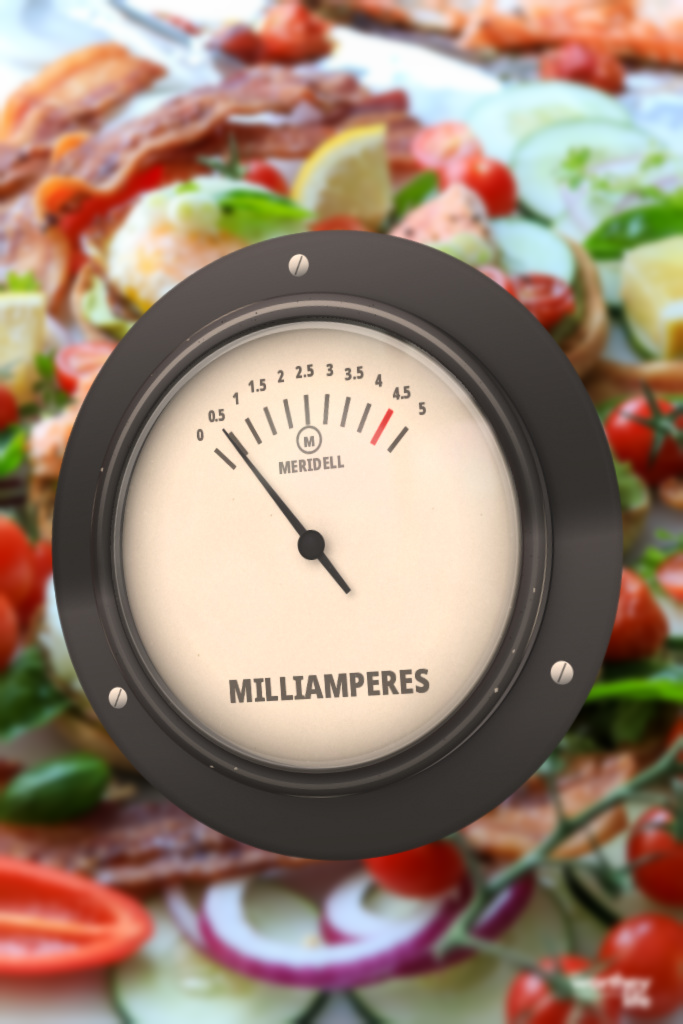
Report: 0.5 mA
